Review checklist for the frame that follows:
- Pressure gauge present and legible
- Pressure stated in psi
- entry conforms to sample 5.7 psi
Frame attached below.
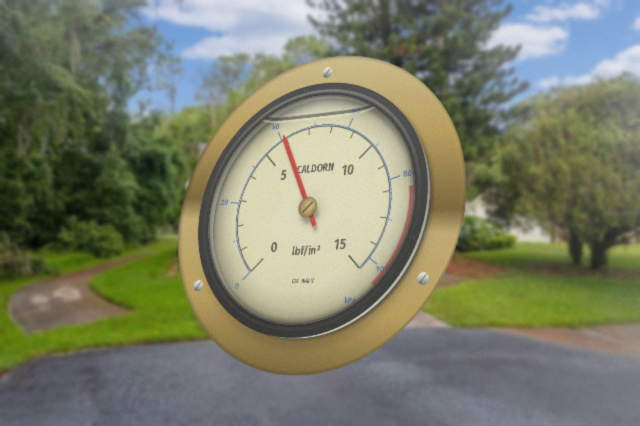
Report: 6 psi
